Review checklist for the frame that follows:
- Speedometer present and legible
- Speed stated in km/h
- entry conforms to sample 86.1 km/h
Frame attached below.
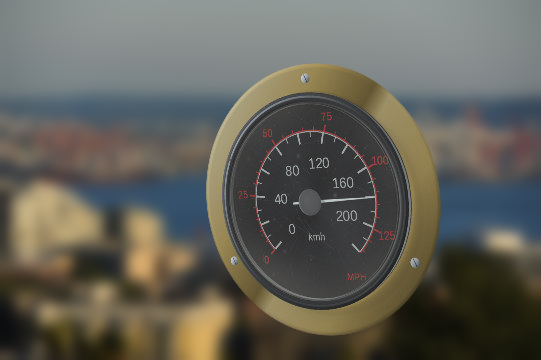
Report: 180 km/h
